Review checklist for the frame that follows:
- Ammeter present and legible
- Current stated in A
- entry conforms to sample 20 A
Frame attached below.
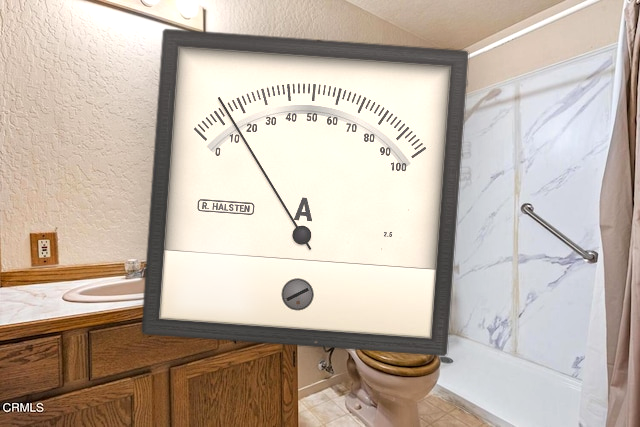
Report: 14 A
